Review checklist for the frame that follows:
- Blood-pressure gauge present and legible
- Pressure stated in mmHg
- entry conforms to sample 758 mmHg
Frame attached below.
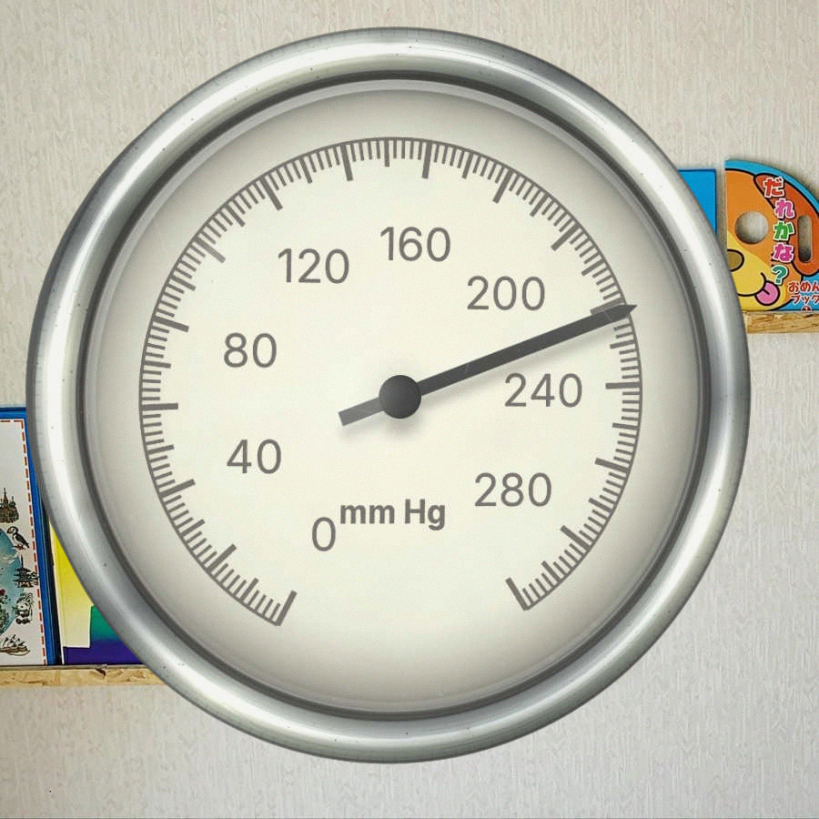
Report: 222 mmHg
